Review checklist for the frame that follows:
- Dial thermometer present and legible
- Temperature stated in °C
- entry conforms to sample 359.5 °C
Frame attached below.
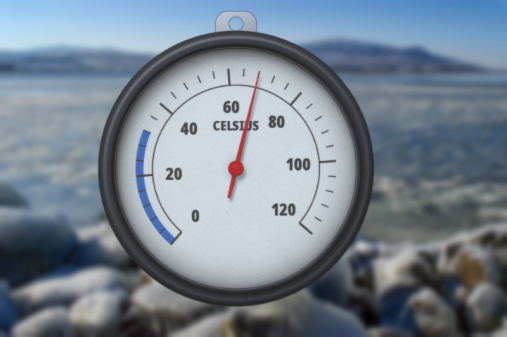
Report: 68 °C
